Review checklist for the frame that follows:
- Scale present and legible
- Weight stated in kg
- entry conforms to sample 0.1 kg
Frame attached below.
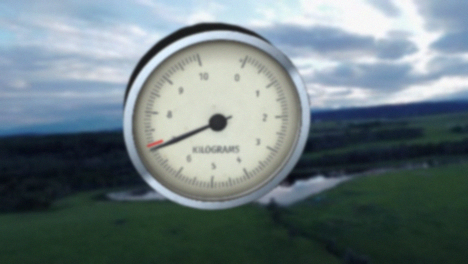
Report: 7 kg
